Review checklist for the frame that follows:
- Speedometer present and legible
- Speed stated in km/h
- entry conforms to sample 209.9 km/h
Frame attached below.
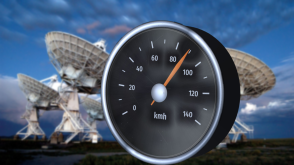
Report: 90 km/h
